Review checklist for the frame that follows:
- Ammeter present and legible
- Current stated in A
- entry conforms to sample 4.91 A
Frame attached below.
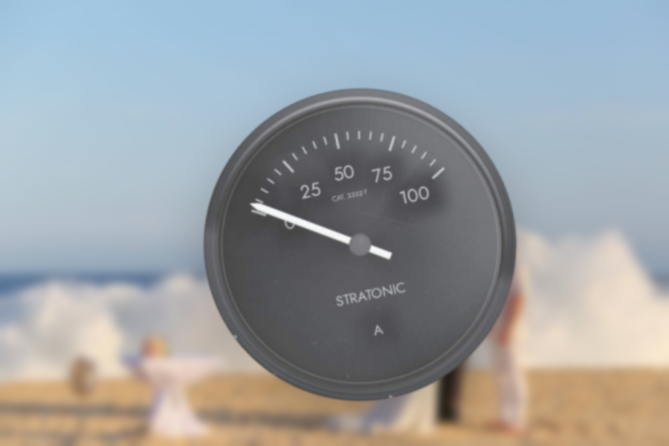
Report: 2.5 A
